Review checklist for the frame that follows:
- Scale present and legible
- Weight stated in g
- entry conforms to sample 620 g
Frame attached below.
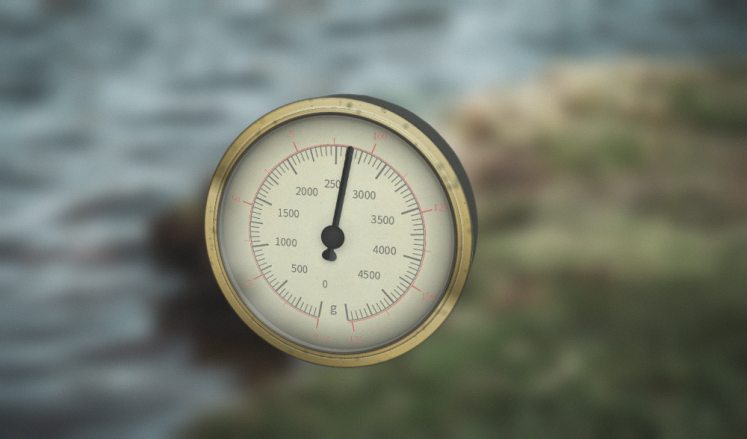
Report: 2650 g
